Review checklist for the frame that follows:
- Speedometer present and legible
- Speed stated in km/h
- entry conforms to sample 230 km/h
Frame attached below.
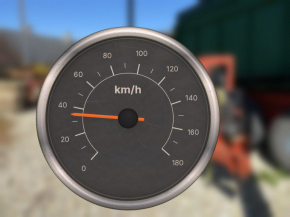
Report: 35 km/h
